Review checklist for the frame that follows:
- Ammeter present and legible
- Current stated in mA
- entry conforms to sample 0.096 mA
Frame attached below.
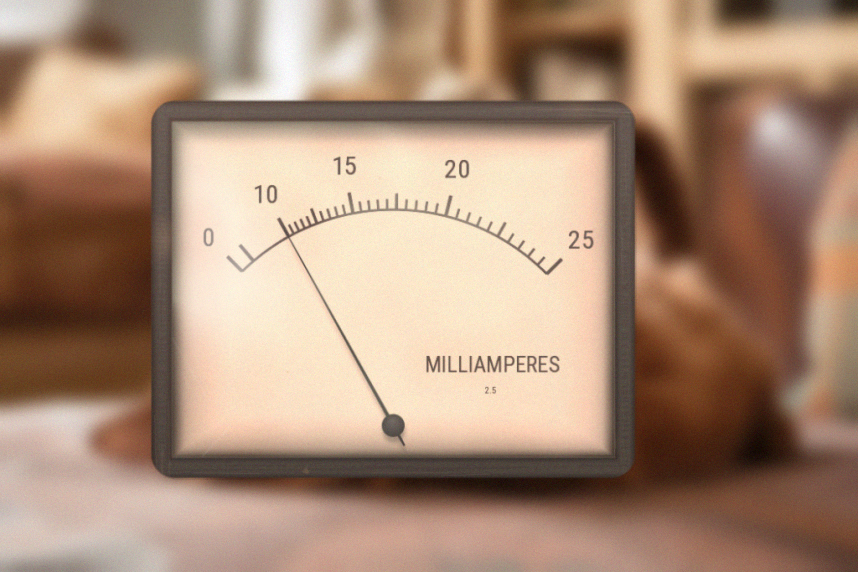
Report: 10 mA
